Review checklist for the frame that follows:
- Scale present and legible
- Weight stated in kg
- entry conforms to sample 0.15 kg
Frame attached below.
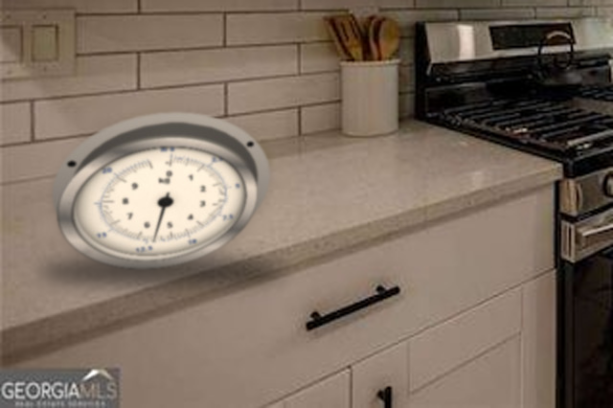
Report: 5.5 kg
